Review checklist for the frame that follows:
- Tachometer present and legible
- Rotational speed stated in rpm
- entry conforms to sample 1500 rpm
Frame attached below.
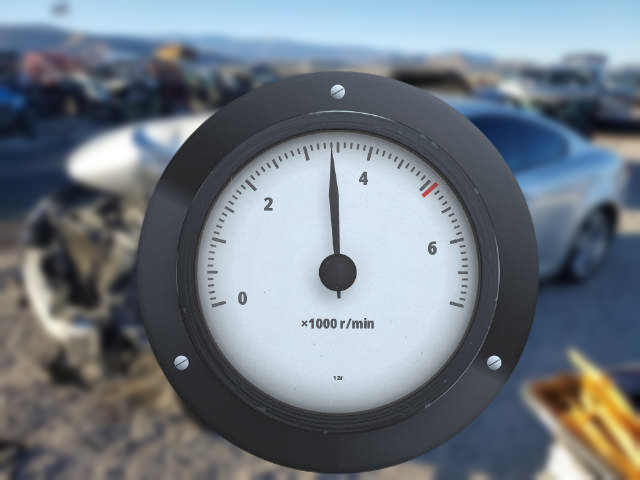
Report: 3400 rpm
